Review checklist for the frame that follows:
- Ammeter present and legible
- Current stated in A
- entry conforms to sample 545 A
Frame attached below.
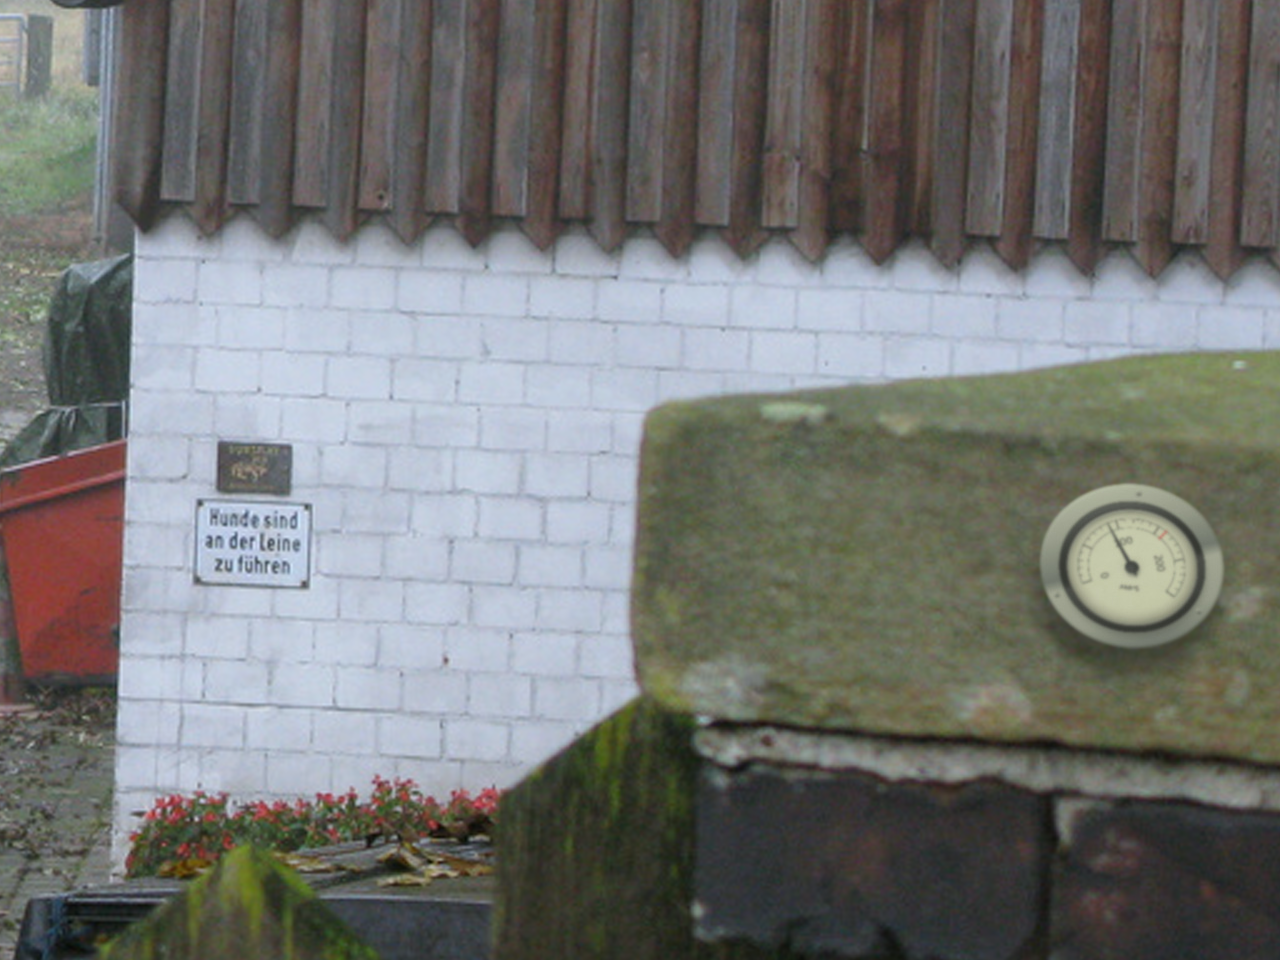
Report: 90 A
